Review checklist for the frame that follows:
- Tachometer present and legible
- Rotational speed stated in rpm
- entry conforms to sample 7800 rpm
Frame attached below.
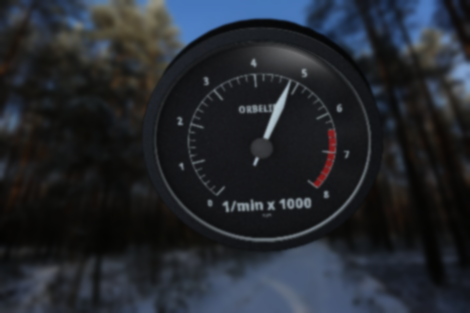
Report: 4800 rpm
